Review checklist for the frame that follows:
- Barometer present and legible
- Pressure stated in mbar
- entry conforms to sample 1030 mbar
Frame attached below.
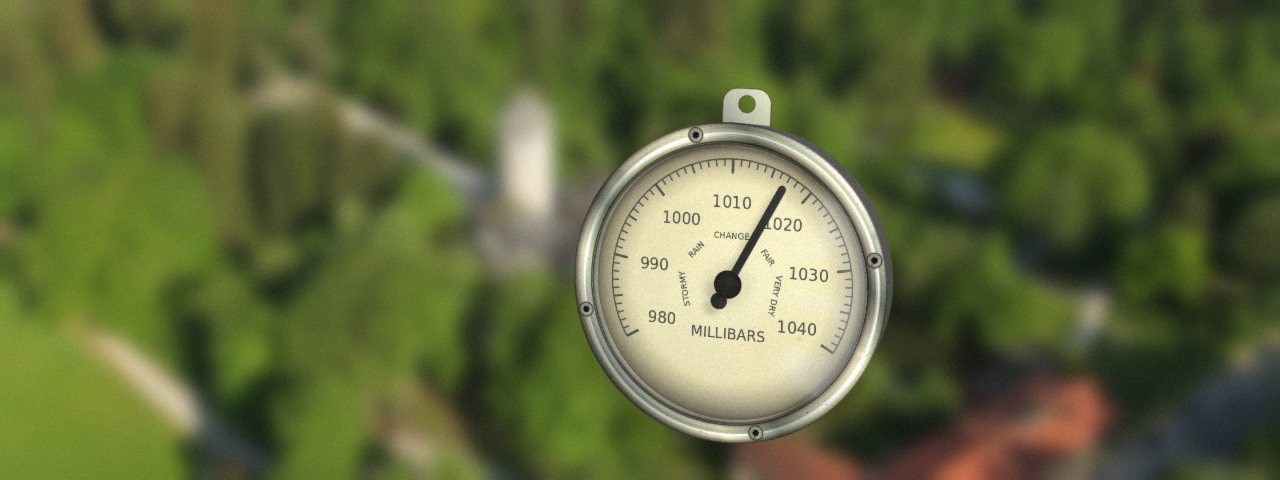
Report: 1017 mbar
